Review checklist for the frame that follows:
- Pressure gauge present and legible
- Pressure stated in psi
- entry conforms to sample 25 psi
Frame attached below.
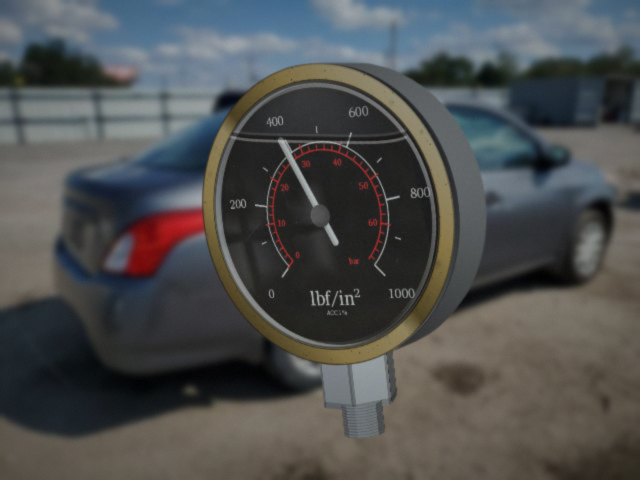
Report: 400 psi
